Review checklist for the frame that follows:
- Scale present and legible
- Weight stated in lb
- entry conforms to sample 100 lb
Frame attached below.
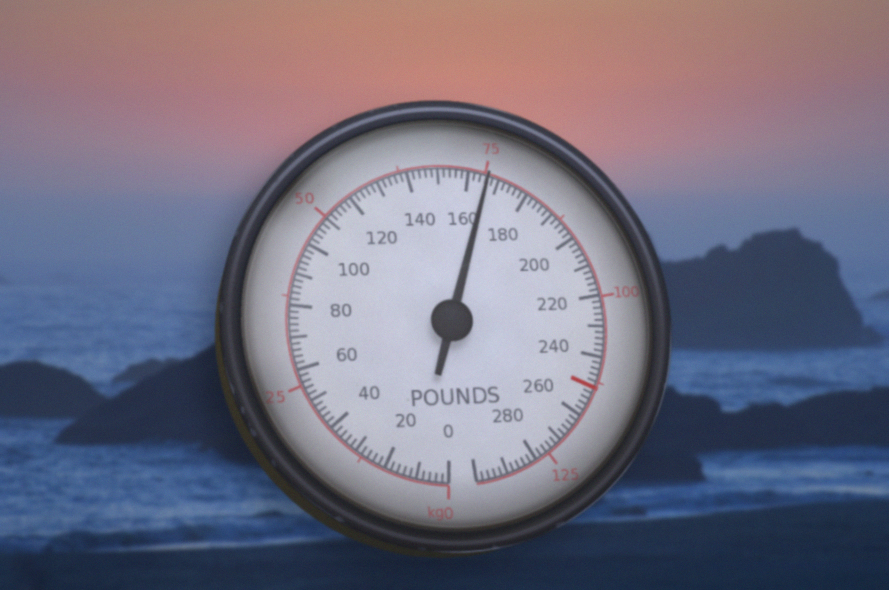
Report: 166 lb
